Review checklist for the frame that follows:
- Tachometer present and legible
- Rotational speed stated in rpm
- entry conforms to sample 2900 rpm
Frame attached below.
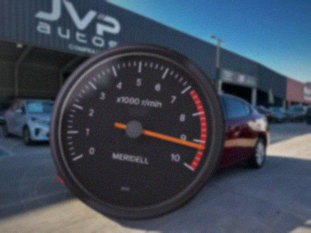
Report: 9200 rpm
